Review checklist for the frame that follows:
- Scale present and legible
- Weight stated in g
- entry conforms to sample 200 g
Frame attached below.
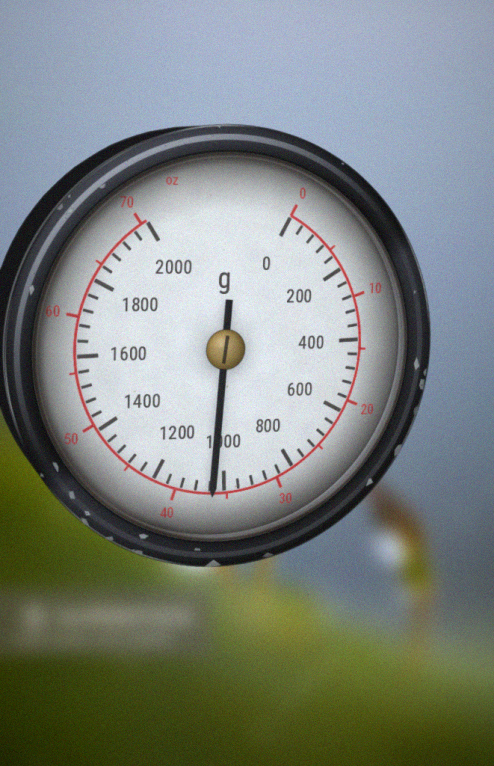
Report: 1040 g
